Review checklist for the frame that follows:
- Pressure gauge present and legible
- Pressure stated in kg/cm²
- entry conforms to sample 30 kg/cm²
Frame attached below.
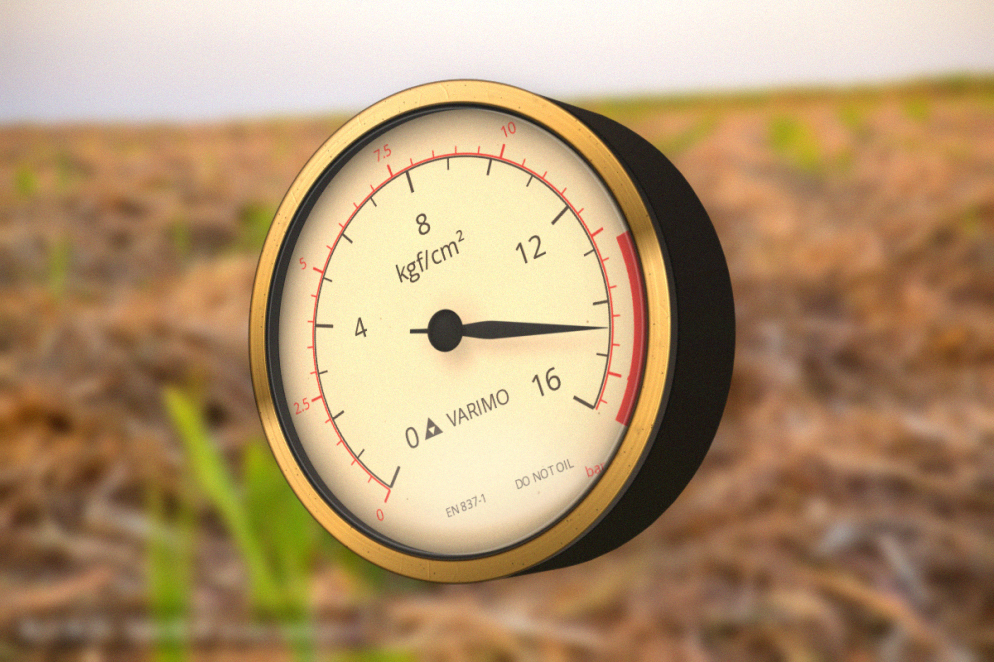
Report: 14.5 kg/cm²
